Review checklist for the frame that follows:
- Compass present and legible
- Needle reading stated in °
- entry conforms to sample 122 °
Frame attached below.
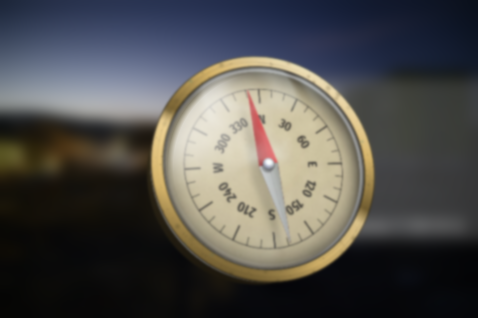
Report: 350 °
